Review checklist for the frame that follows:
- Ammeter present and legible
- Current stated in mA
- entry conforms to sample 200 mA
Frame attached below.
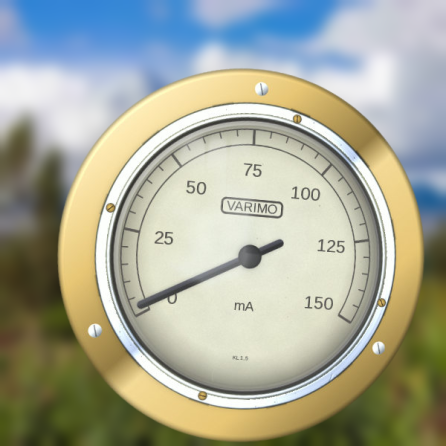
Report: 2.5 mA
